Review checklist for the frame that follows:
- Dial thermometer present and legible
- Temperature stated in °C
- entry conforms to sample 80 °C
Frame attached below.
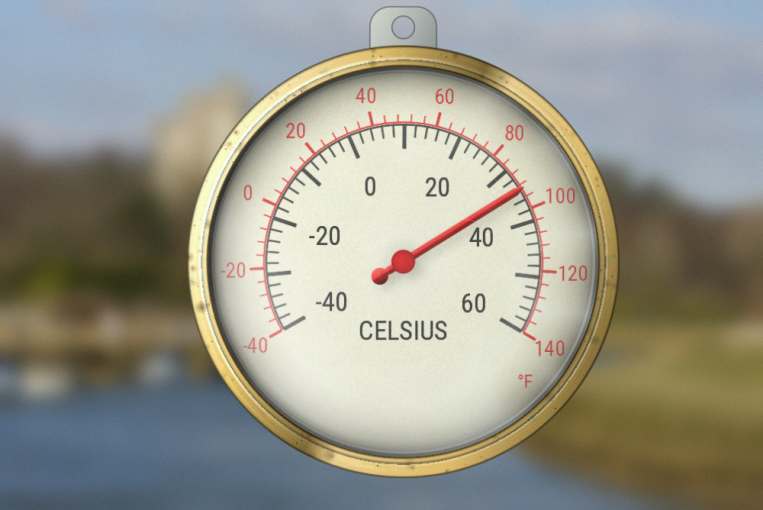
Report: 34 °C
